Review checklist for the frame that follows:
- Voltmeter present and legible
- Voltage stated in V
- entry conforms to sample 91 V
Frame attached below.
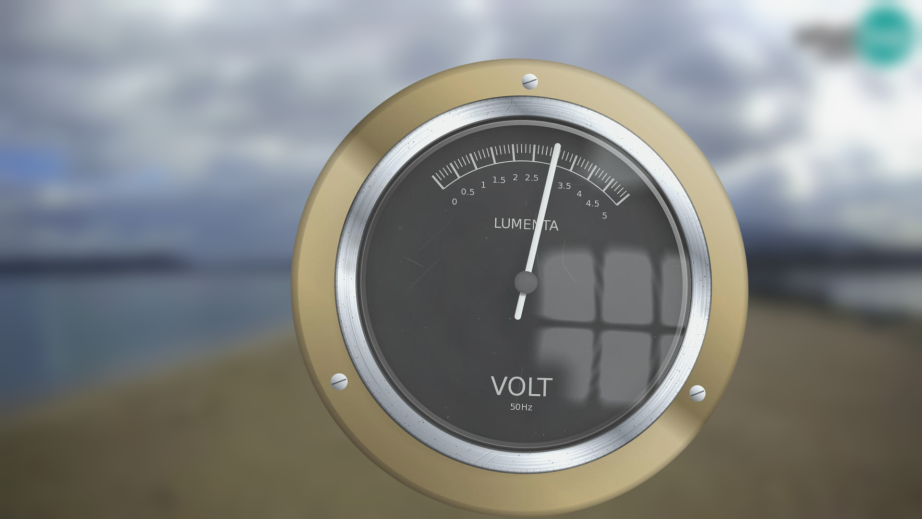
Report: 3 V
